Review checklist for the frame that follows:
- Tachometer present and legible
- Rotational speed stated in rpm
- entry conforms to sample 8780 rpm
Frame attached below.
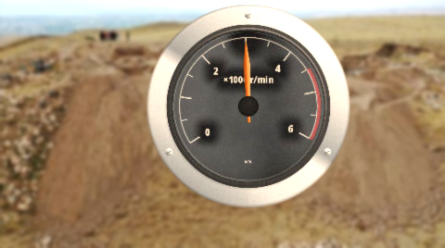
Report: 3000 rpm
